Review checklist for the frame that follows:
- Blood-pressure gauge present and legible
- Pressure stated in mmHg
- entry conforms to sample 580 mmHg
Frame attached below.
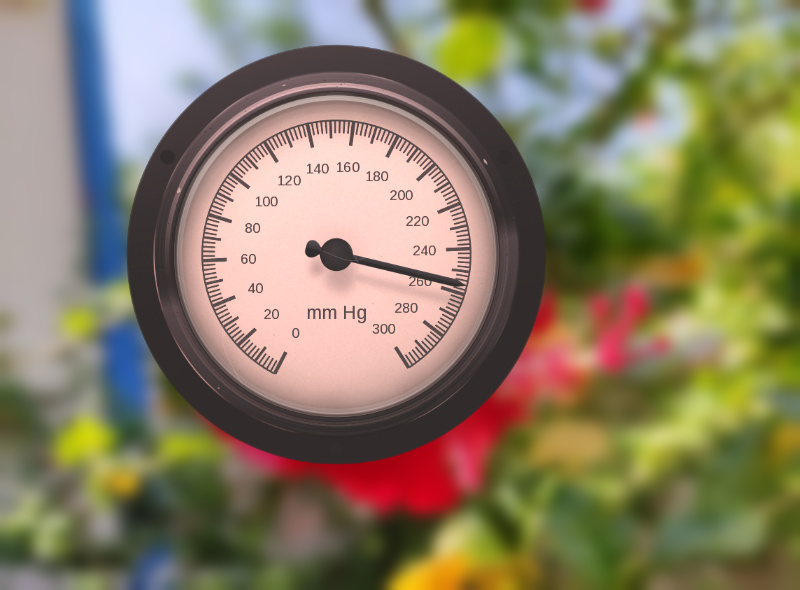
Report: 256 mmHg
